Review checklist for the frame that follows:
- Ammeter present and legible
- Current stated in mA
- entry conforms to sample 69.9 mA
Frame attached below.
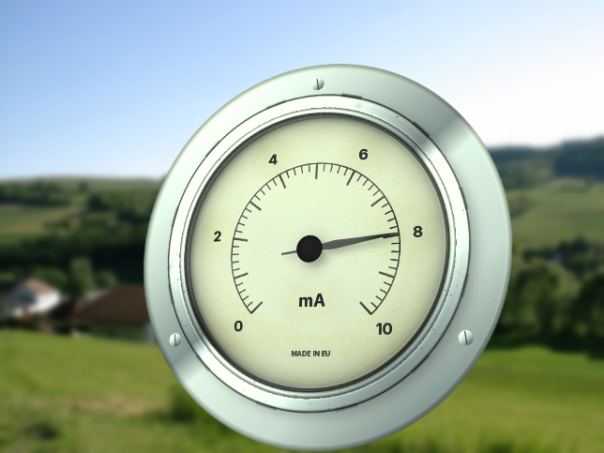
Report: 8 mA
